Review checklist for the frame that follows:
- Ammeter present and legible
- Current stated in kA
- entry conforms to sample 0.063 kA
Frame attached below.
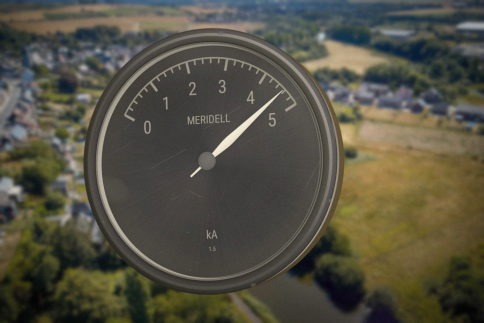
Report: 4.6 kA
